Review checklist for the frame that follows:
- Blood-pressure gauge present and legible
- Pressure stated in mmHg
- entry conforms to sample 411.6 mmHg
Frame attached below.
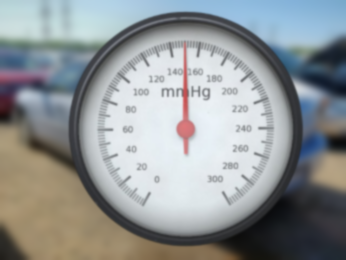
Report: 150 mmHg
